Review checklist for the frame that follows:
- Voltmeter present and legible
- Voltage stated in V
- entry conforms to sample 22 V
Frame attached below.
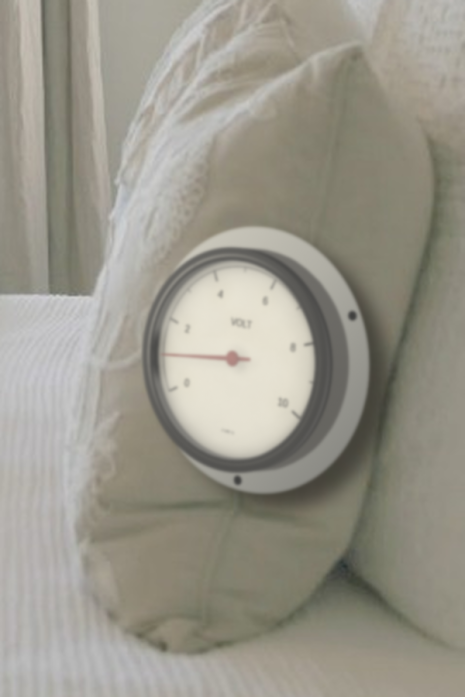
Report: 1 V
